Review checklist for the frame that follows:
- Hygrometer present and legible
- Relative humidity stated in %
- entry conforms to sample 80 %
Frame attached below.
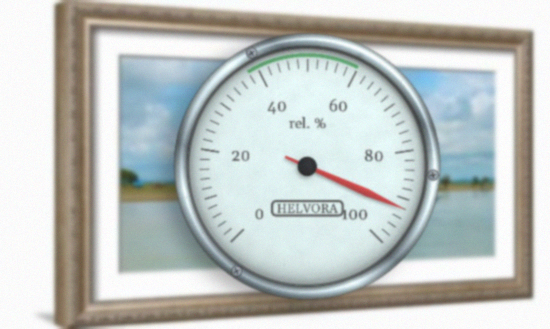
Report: 92 %
